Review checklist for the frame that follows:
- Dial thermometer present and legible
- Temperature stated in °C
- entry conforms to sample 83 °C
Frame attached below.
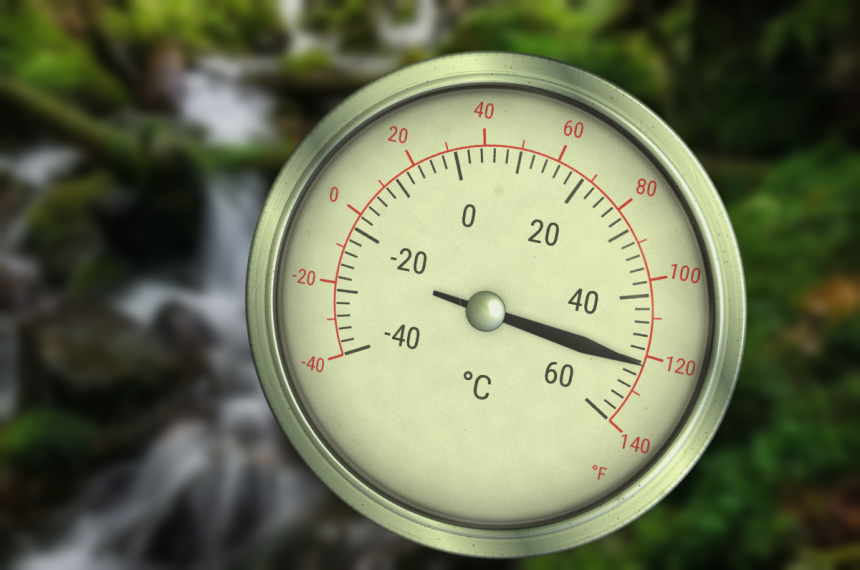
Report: 50 °C
